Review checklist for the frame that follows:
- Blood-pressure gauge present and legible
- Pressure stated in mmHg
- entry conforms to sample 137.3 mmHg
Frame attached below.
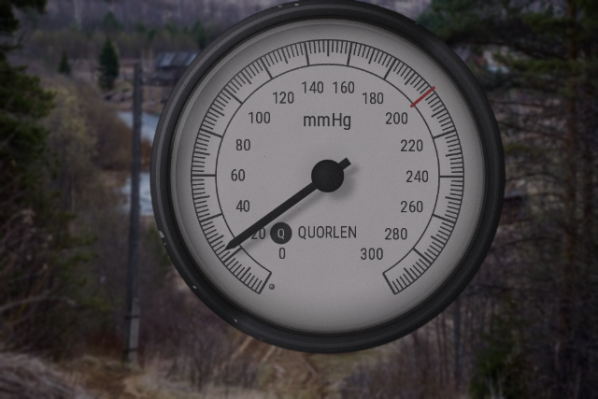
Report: 24 mmHg
